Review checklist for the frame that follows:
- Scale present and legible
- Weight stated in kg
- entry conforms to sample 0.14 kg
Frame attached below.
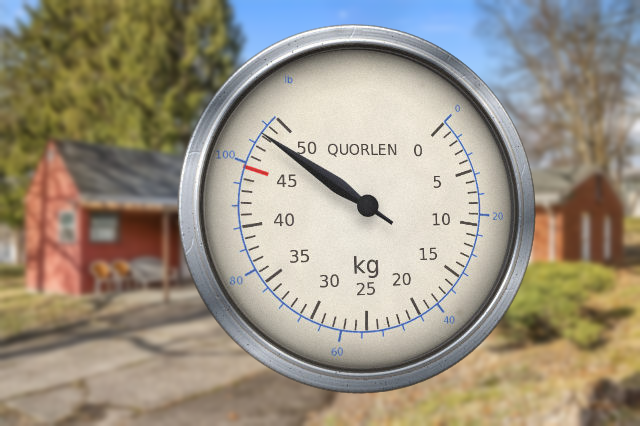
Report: 48 kg
